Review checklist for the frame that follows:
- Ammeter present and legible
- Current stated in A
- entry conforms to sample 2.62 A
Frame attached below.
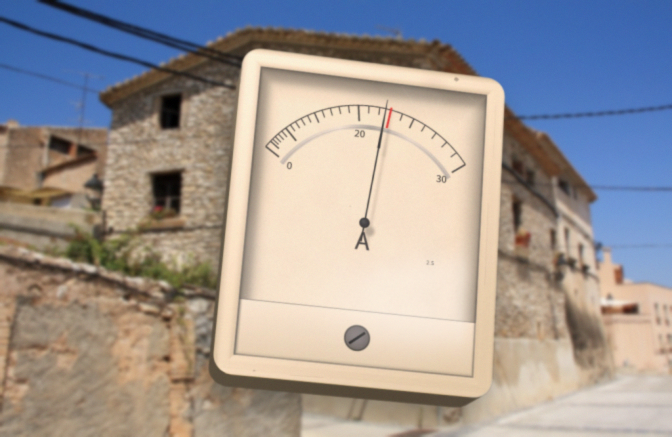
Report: 22.5 A
